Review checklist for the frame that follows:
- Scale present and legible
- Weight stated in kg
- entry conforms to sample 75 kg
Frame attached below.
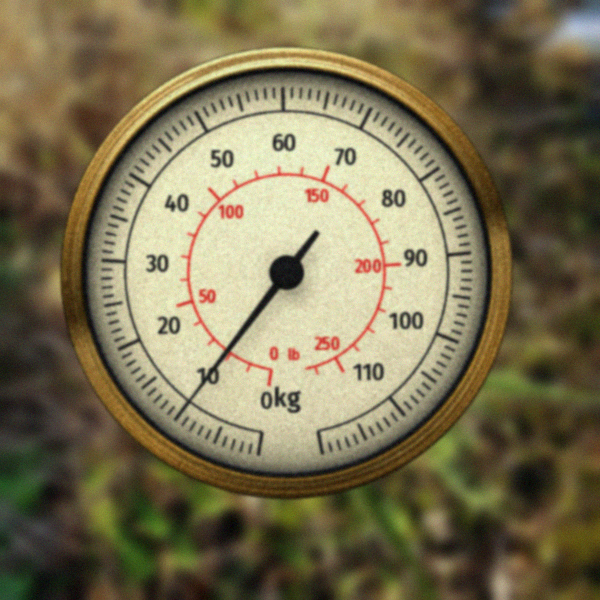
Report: 10 kg
